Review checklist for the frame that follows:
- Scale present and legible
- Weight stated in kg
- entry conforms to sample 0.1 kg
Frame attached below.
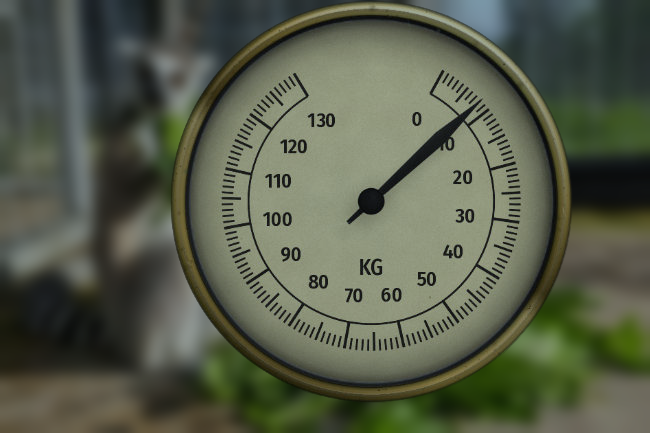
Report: 8 kg
